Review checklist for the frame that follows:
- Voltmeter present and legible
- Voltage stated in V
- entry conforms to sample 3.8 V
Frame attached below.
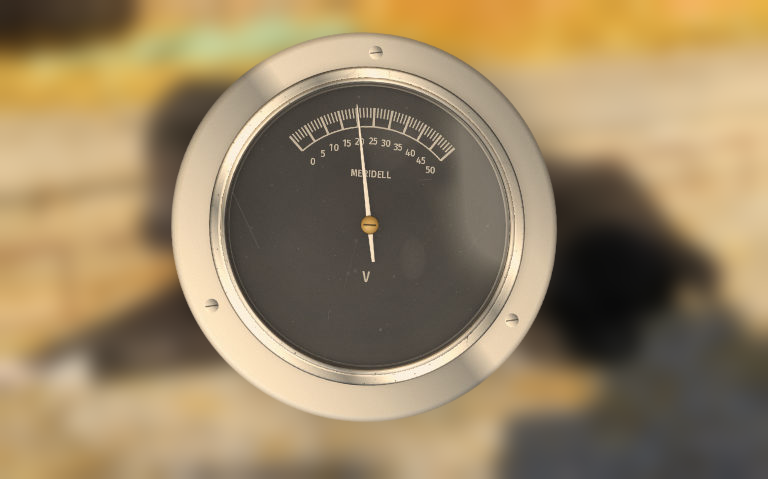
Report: 20 V
